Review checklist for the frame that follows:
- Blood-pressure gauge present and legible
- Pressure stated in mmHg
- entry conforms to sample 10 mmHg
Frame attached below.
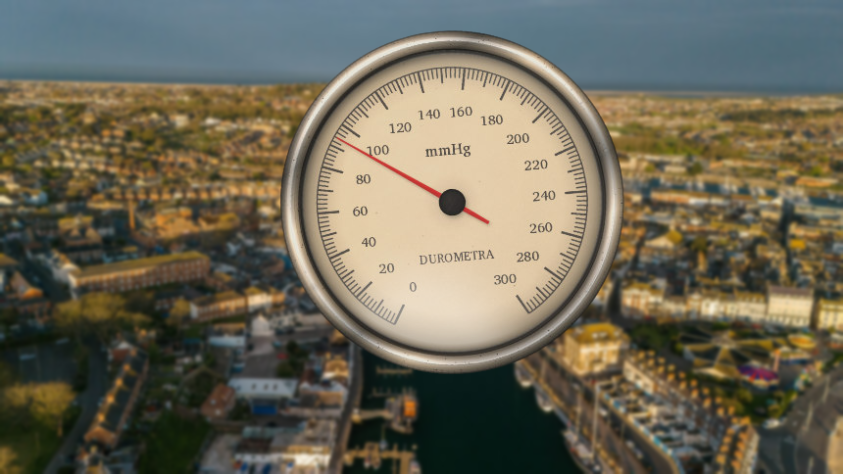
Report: 94 mmHg
